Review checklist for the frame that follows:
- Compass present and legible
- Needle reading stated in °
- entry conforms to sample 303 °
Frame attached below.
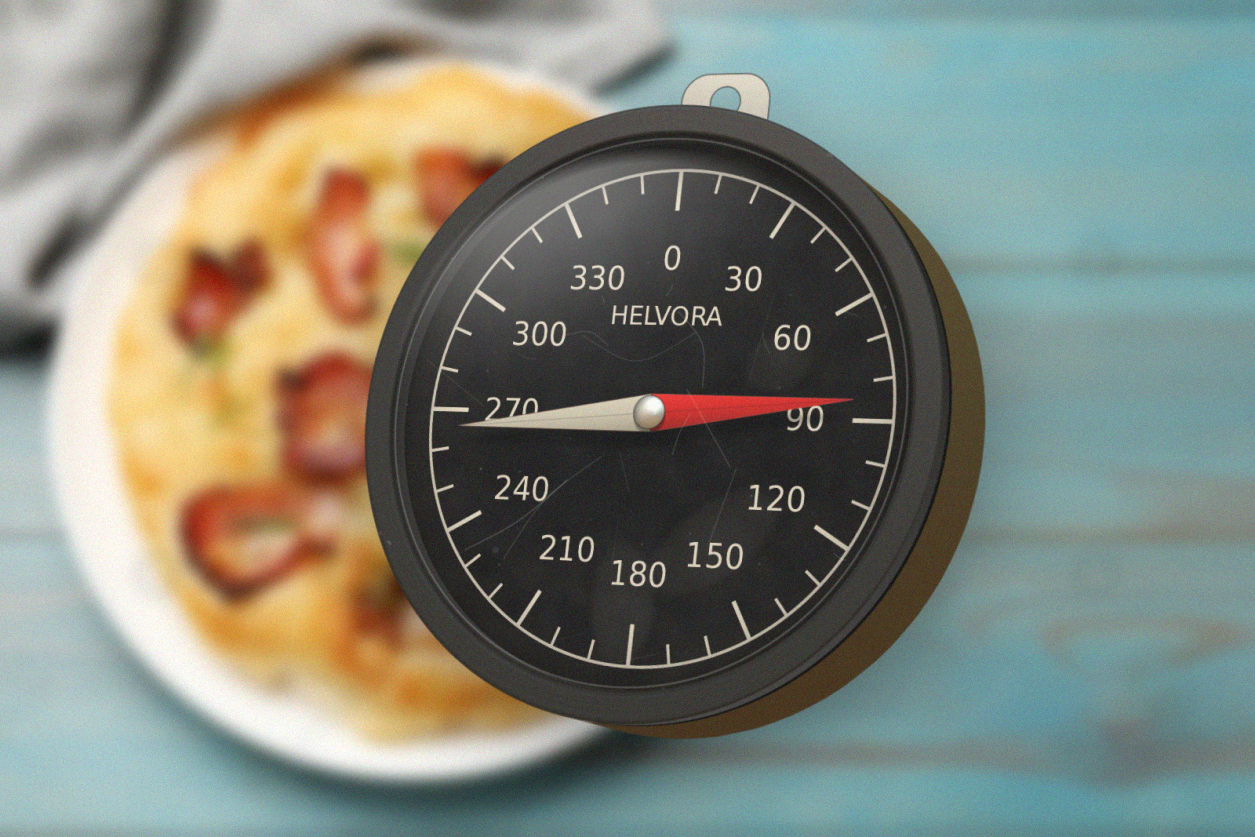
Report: 85 °
